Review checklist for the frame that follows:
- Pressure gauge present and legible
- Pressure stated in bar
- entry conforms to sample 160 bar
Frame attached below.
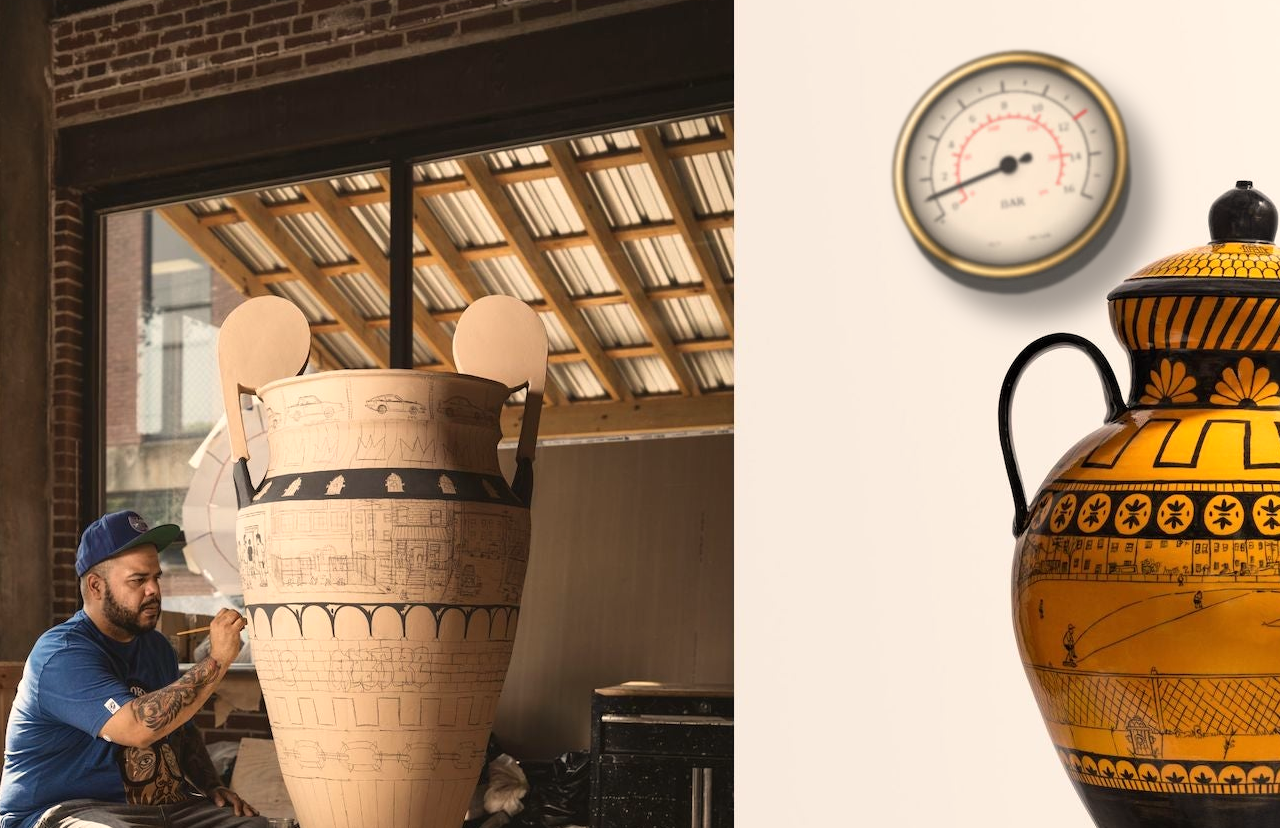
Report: 1 bar
